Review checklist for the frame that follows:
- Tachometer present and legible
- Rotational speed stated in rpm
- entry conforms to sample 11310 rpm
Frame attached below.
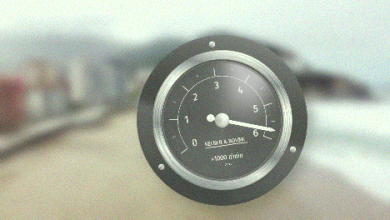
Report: 5750 rpm
